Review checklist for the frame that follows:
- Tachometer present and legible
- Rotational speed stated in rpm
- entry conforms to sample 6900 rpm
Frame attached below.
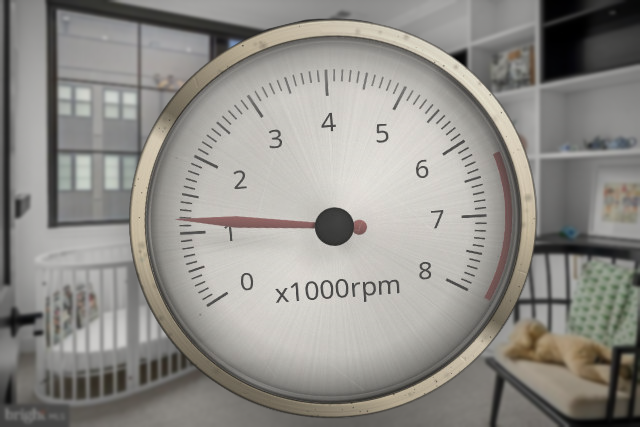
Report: 1200 rpm
